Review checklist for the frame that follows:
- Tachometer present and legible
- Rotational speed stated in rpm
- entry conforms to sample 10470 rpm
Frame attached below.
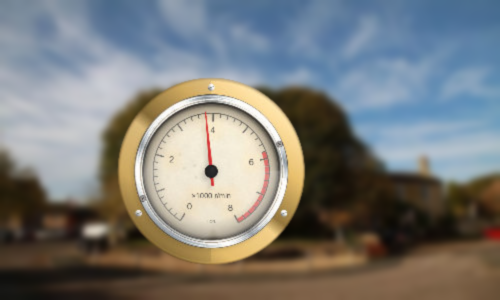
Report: 3800 rpm
